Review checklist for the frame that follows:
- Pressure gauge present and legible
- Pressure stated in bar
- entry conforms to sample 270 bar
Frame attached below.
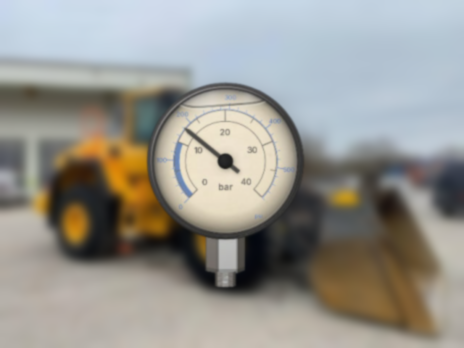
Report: 12.5 bar
